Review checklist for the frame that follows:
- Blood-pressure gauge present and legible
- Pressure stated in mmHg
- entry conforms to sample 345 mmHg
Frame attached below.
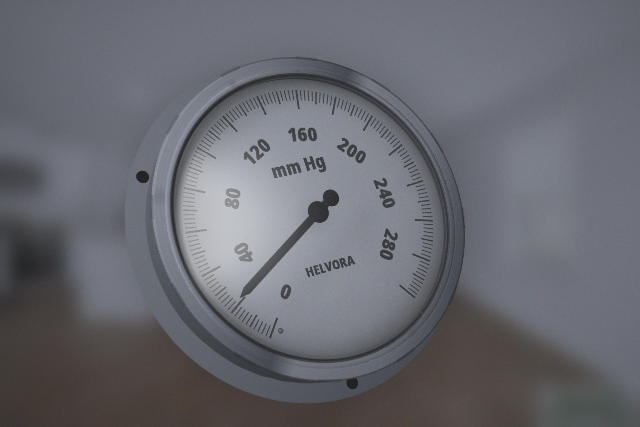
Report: 22 mmHg
